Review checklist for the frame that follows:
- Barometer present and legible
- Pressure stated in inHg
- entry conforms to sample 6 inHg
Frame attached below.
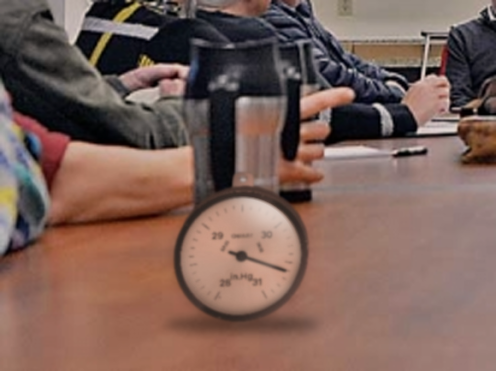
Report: 30.6 inHg
